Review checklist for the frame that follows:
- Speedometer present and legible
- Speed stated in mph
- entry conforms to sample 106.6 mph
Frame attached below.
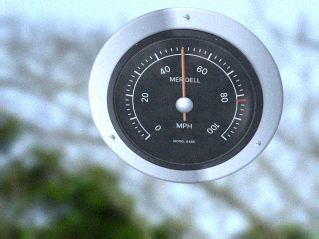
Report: 50 mph
